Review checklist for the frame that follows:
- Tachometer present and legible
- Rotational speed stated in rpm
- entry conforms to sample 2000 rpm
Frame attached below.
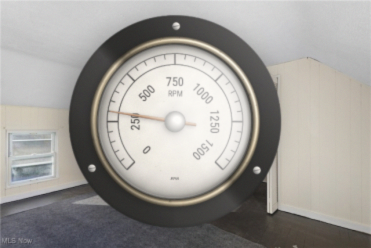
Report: 300 rpm
